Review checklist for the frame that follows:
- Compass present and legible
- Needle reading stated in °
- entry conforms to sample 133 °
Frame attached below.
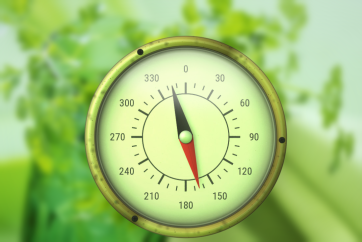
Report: 165 °
